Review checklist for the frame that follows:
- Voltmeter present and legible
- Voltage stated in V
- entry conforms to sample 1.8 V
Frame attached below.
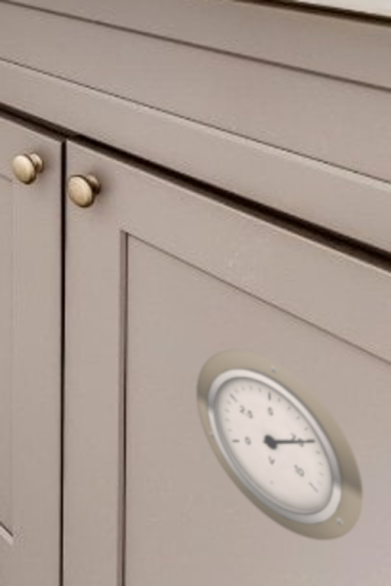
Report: 7.5 V
